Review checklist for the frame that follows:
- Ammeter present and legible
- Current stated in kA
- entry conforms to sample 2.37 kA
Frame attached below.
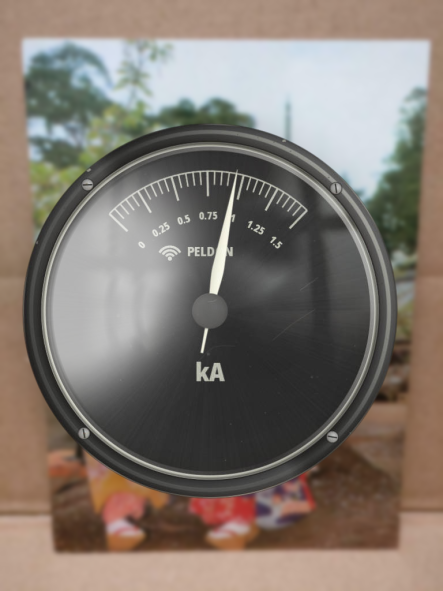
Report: 0.95 kA
